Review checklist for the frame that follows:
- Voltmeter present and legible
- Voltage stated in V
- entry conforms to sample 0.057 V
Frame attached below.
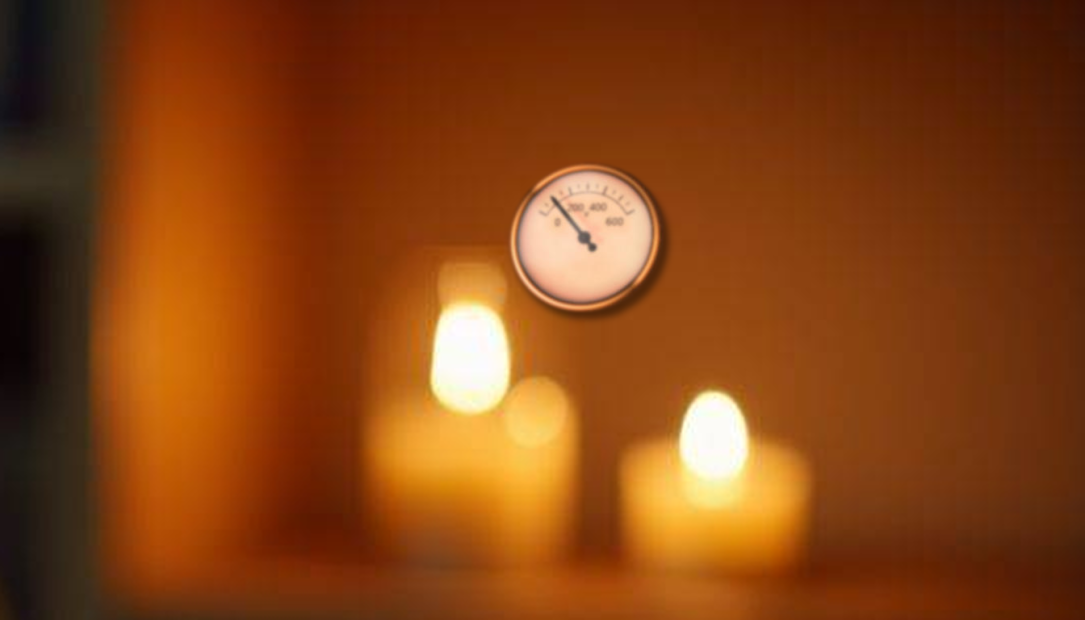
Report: 100 V
